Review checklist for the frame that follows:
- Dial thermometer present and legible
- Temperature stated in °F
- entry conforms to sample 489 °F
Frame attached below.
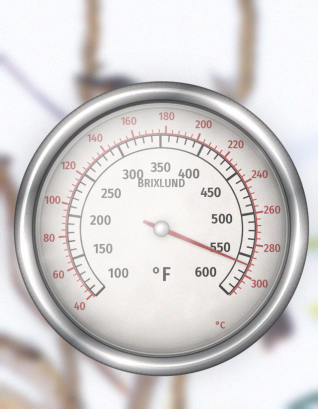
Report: 560 °F
